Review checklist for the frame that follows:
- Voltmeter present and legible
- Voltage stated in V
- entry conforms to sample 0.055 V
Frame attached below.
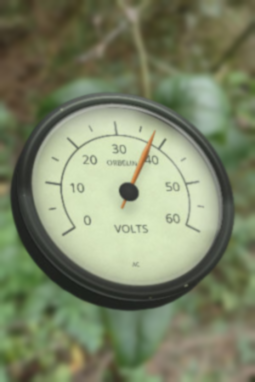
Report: 37.5 V
